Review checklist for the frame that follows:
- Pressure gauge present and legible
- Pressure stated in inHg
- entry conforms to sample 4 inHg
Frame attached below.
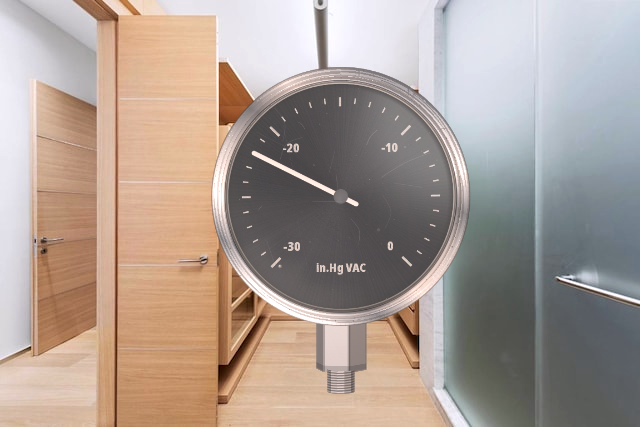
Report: -22 inHg
